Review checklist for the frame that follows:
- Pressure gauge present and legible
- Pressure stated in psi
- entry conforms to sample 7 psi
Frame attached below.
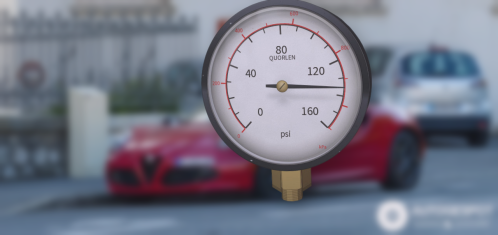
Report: 135 psi
